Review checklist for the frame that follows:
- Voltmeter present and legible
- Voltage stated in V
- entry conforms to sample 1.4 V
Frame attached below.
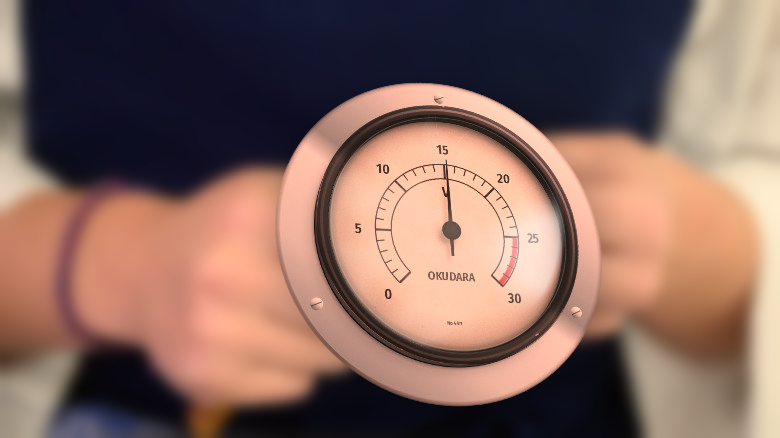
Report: 15 V
